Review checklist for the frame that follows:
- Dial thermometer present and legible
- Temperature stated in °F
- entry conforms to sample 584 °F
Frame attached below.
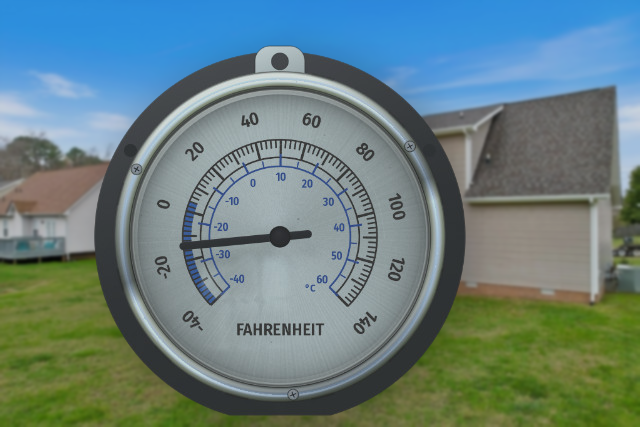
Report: -14 °F
